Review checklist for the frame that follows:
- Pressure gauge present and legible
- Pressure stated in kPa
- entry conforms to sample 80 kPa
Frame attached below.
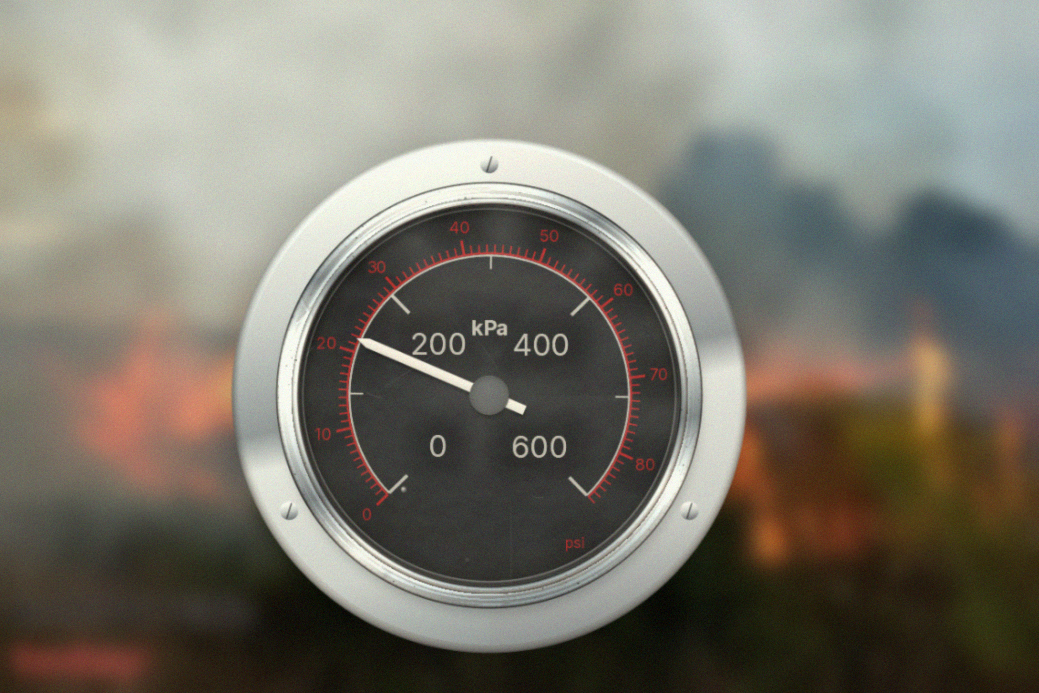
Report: 150 kPa
